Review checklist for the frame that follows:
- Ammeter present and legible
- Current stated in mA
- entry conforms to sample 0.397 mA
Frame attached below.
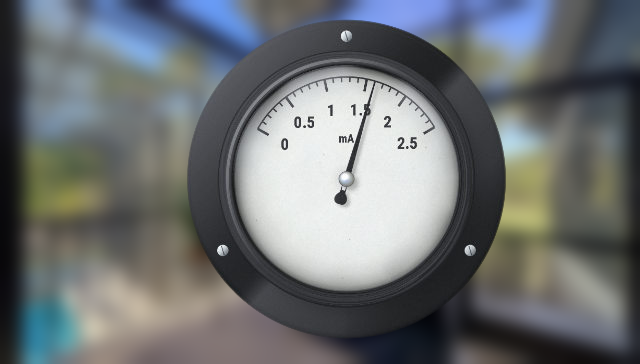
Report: 1.6 mA
